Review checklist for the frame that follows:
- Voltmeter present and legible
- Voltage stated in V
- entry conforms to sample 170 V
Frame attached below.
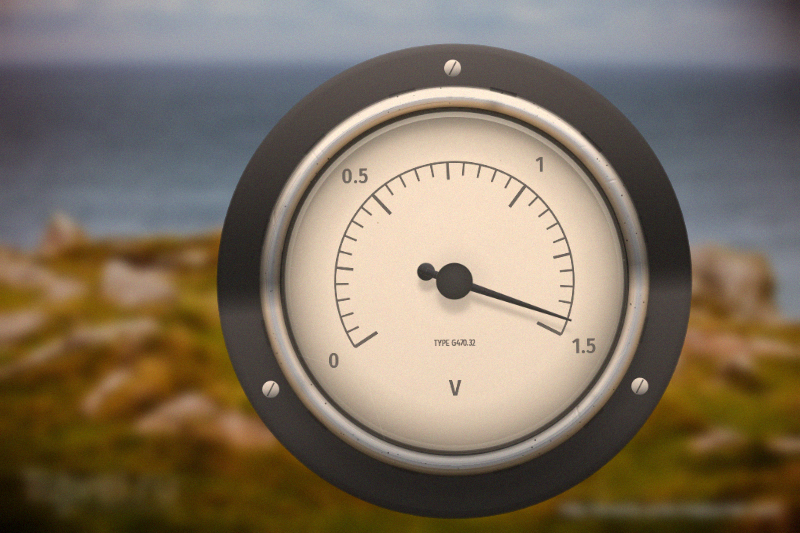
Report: 1.45 V
